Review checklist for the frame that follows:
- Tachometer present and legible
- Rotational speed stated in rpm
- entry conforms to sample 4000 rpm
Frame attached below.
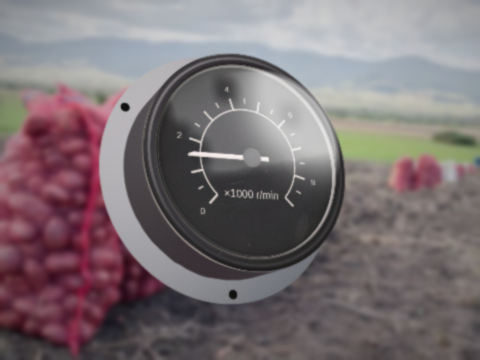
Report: 1500 rpm
